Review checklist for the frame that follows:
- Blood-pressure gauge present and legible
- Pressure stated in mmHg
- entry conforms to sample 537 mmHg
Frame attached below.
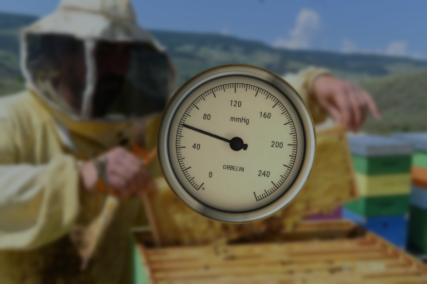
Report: 60 mmHg
